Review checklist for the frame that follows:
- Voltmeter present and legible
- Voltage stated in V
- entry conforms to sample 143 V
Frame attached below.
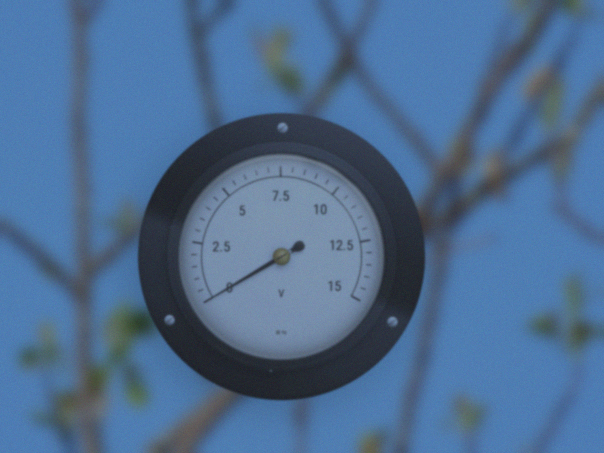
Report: 0 V
